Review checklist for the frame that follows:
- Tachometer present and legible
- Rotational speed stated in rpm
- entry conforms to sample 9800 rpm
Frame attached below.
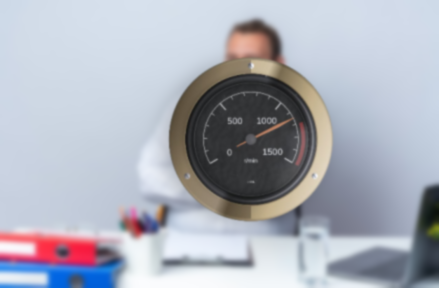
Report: 1150 rpm
